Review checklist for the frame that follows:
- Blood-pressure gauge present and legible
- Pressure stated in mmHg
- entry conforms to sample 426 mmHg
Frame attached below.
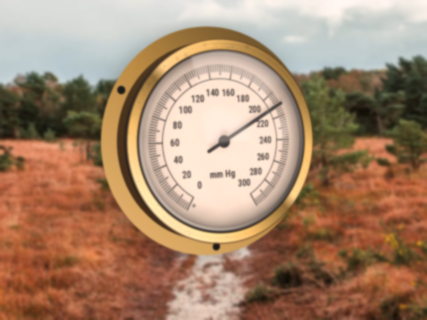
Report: 210 mmHg
